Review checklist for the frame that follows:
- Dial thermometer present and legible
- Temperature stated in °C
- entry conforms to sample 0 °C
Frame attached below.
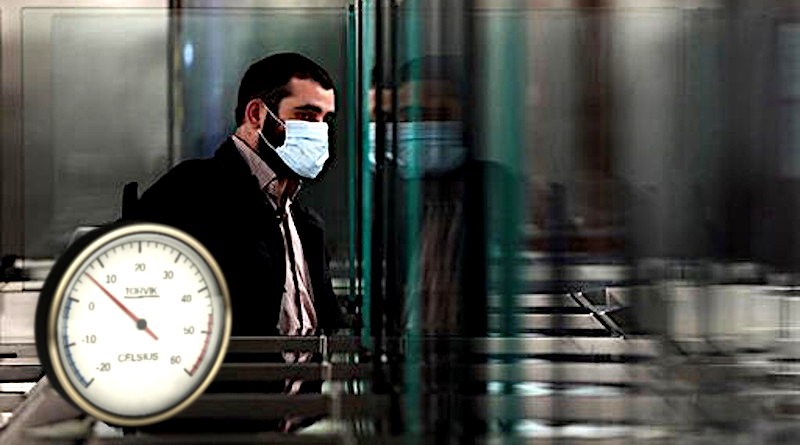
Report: 6 °C
